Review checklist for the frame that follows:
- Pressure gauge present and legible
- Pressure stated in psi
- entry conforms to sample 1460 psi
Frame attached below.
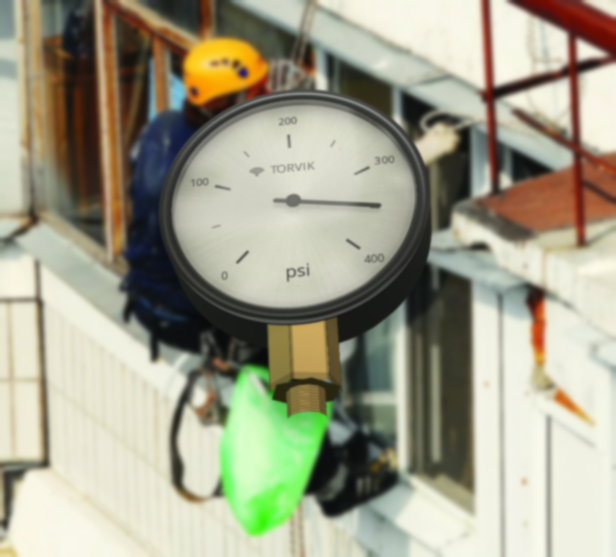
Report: 350 psi
